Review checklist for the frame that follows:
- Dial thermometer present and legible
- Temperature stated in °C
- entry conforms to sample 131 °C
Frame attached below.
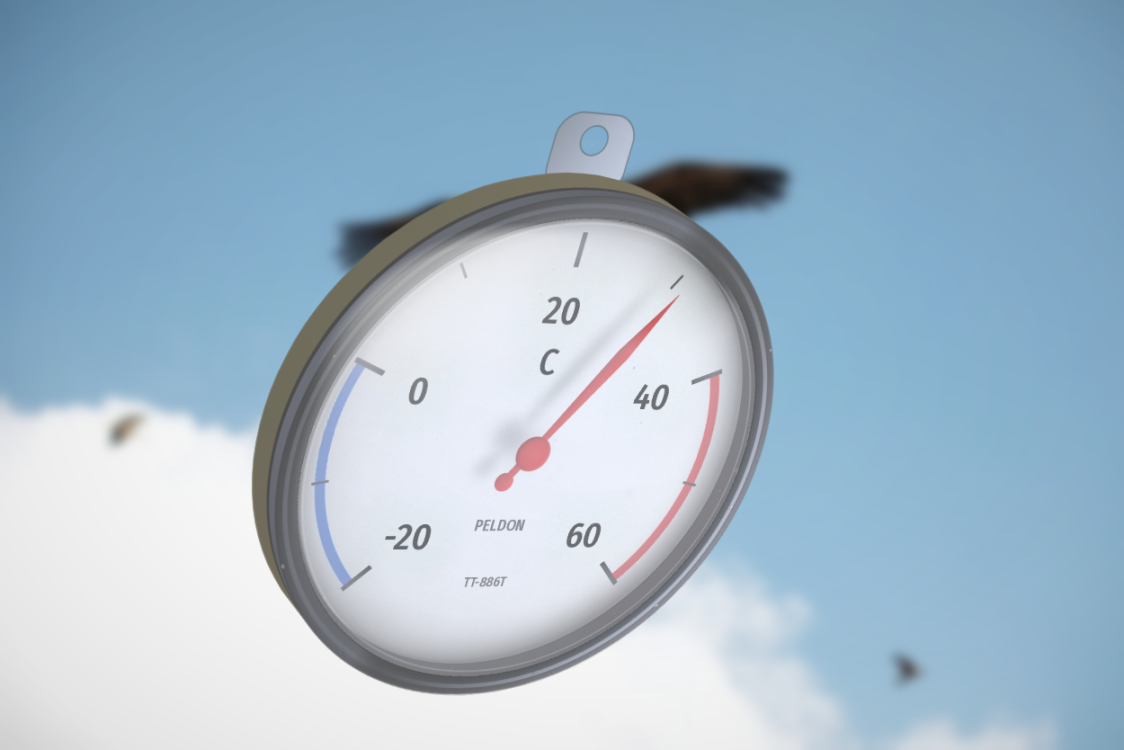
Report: 30 °C
